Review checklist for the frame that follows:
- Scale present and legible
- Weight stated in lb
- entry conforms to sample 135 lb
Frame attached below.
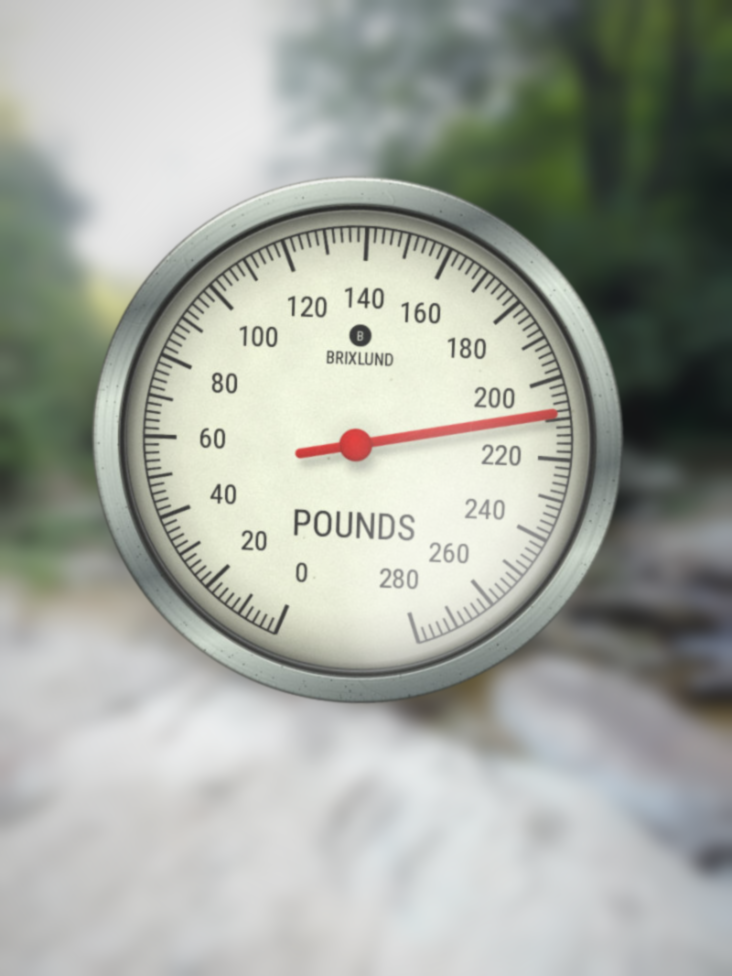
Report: 208 lb
